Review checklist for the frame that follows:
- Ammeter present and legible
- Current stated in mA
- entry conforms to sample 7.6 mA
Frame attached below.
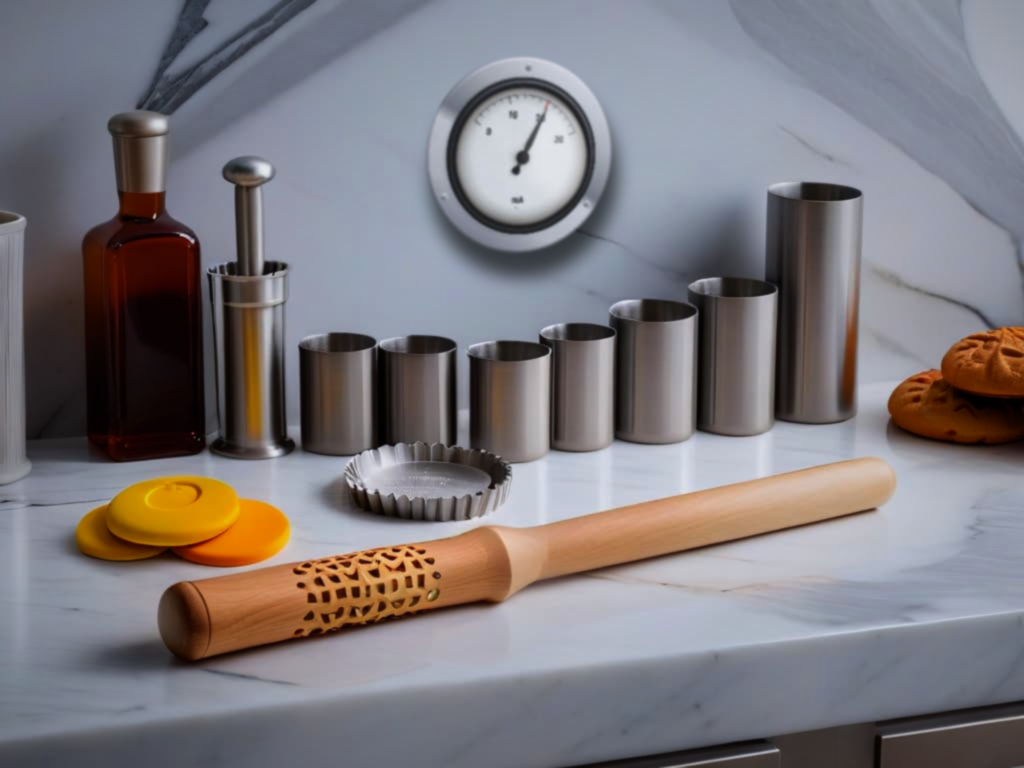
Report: 20 mA
